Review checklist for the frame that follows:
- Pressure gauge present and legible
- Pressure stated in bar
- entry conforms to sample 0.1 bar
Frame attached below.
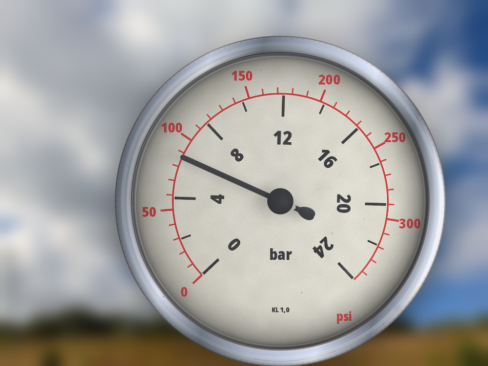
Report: 6 bar
